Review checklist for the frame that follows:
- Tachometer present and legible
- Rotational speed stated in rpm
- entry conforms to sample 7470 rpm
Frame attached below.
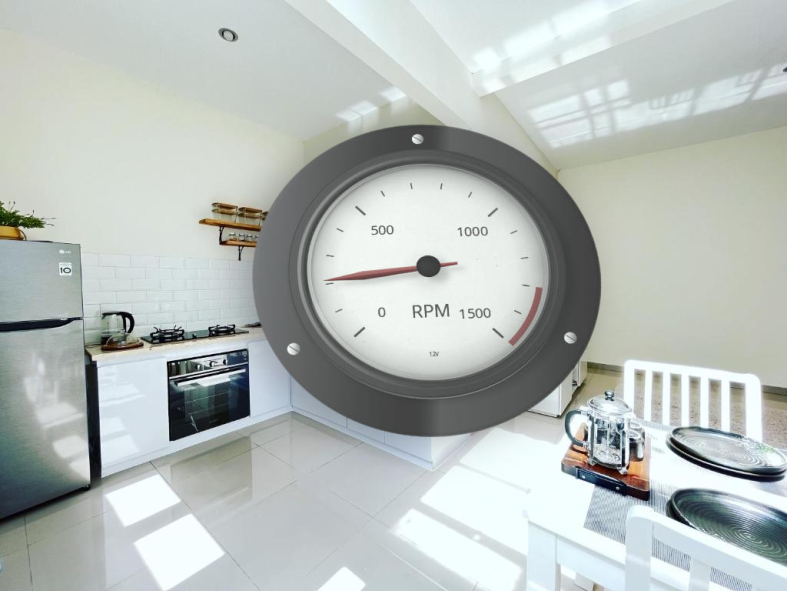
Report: 200 rpm
